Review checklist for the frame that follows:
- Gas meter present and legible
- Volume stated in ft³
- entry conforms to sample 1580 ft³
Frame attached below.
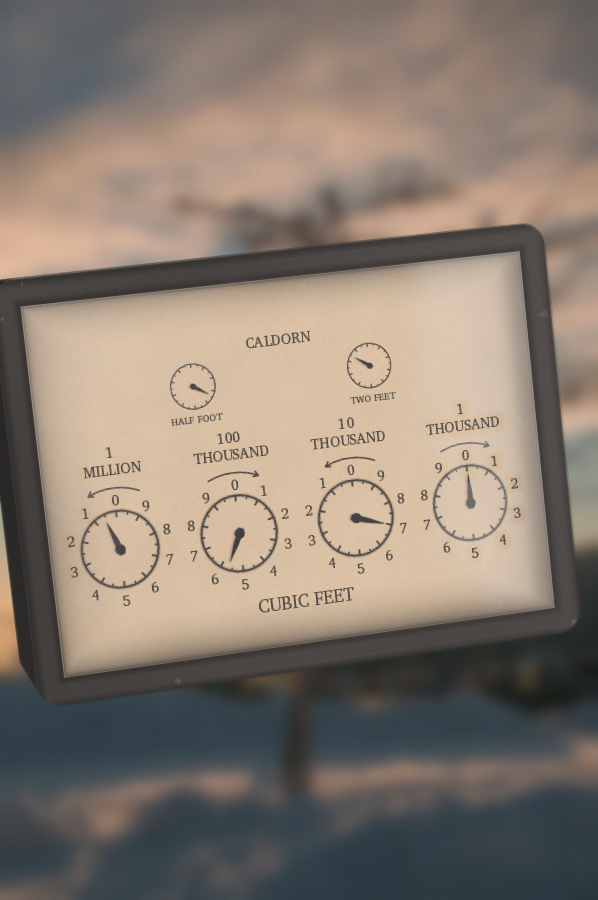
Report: 57000 ft³
